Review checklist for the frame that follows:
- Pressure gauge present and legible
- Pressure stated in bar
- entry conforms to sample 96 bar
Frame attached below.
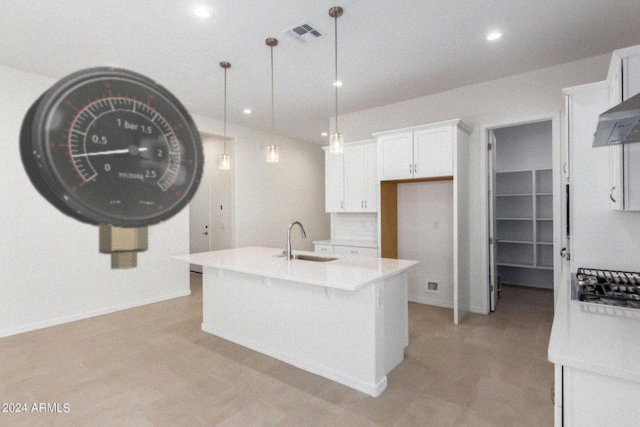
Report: 0.25 bar
